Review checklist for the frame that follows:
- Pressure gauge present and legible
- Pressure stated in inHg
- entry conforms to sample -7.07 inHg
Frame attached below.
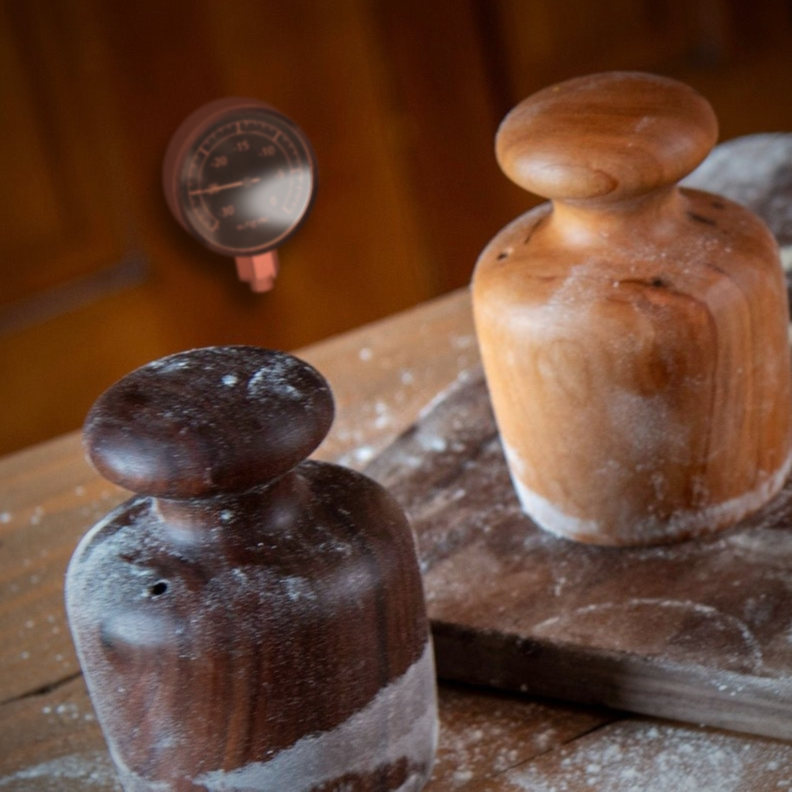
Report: -25 inHg
